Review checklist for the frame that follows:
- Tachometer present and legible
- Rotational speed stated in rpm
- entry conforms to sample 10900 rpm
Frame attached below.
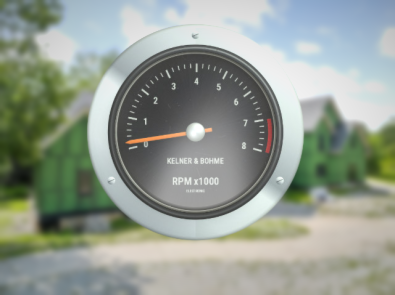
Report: 200 rpm
